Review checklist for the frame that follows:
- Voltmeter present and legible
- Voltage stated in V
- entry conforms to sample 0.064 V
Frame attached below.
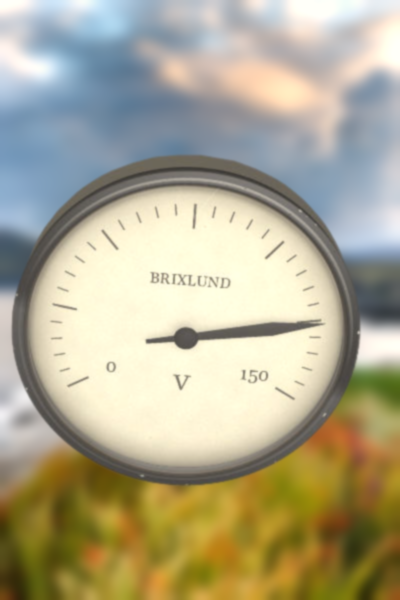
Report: 125 V
